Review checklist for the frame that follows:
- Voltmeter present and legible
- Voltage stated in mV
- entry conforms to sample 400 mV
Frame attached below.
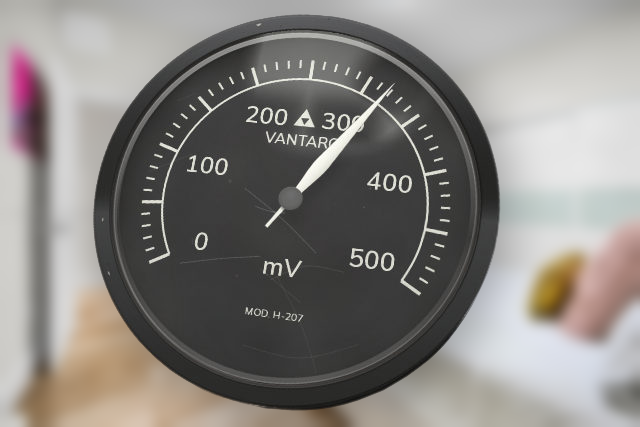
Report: 320 mV
